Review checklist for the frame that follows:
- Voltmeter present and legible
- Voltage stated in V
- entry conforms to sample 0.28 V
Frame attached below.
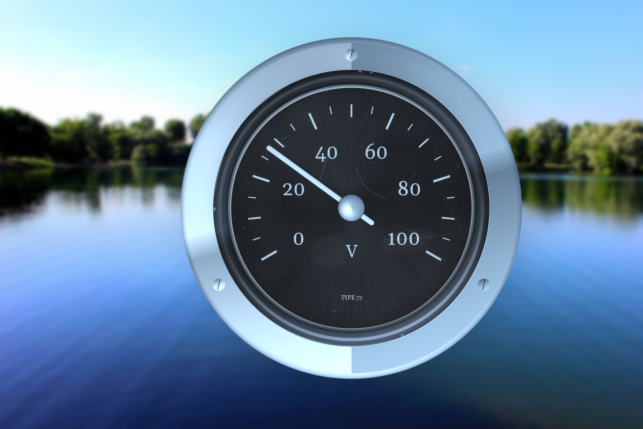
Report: 27.5 V
